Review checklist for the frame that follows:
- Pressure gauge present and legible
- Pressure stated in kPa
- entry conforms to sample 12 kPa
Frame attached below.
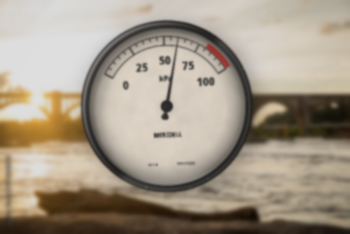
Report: 60 kPa
